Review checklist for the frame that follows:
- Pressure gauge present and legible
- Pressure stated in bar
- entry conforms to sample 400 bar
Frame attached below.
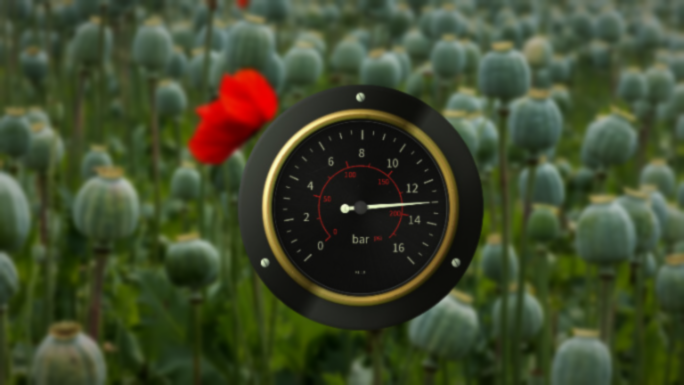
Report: 13 bar
